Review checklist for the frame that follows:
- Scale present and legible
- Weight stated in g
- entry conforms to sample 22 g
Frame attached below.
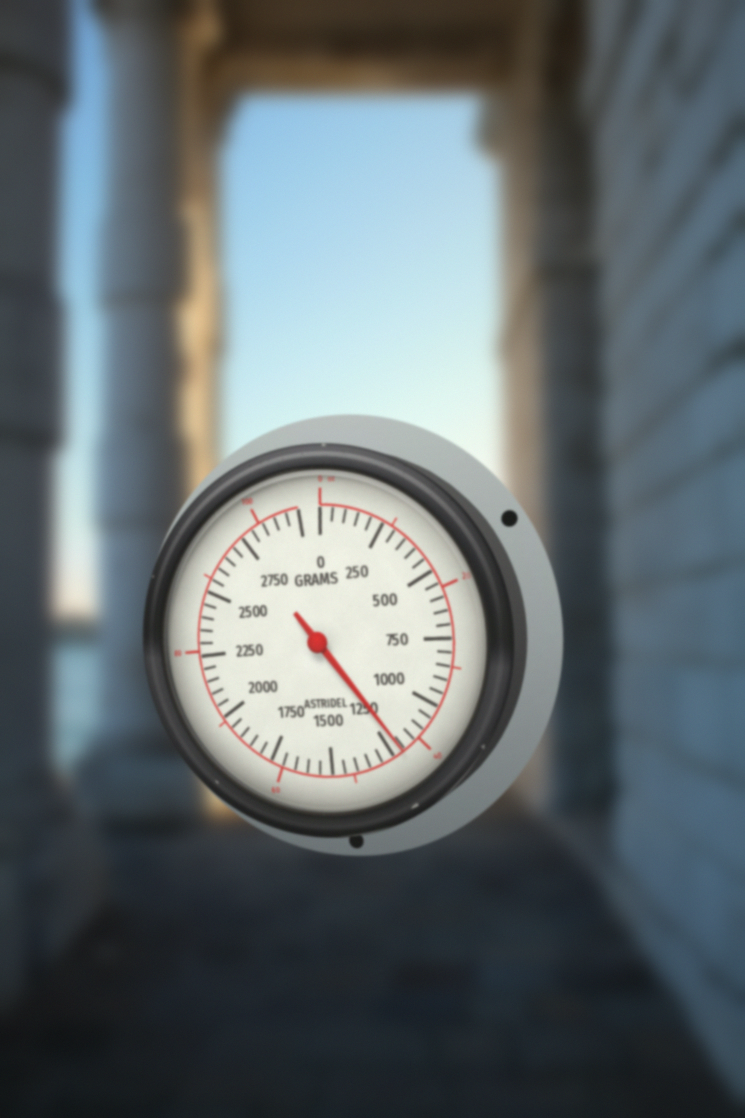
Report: 1200 g
